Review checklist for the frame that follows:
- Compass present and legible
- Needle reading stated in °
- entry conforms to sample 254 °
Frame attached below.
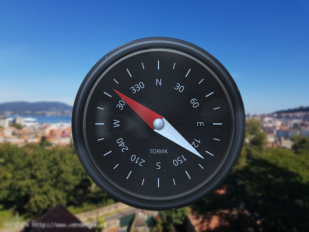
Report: 307.5 °
